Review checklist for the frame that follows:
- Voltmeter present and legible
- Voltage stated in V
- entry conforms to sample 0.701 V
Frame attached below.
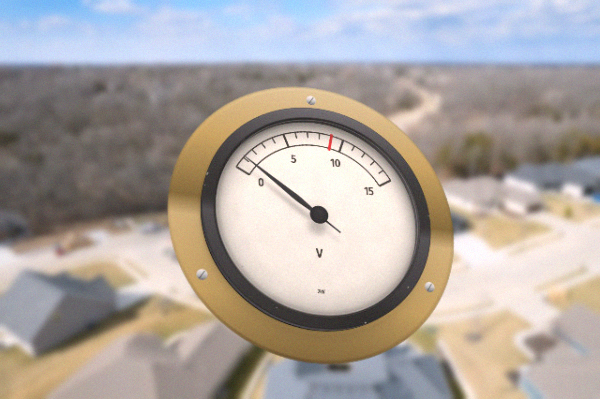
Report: 1 V
